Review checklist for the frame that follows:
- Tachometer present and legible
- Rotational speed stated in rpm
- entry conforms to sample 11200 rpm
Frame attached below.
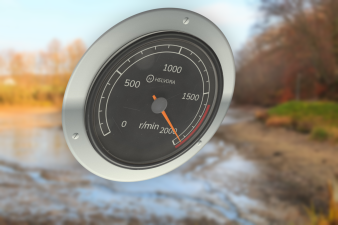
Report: 1950 rpm
